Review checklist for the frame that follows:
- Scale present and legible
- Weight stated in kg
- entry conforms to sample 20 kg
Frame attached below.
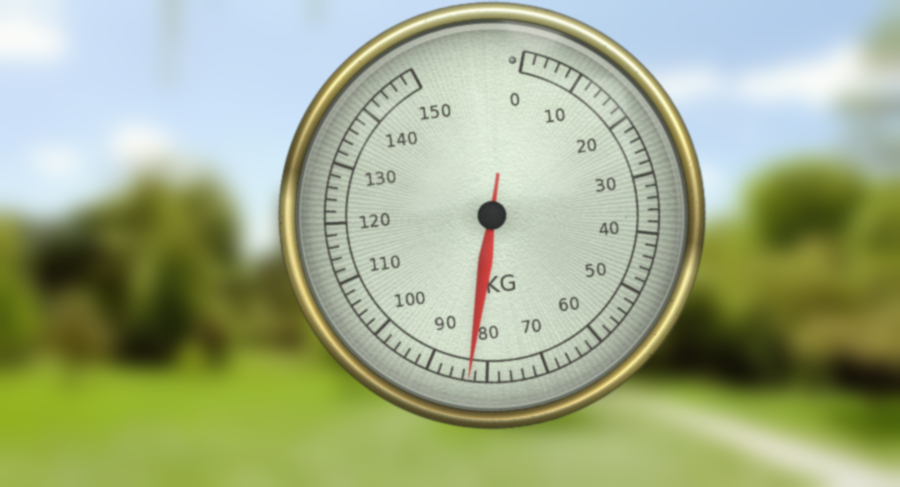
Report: 83 kg
